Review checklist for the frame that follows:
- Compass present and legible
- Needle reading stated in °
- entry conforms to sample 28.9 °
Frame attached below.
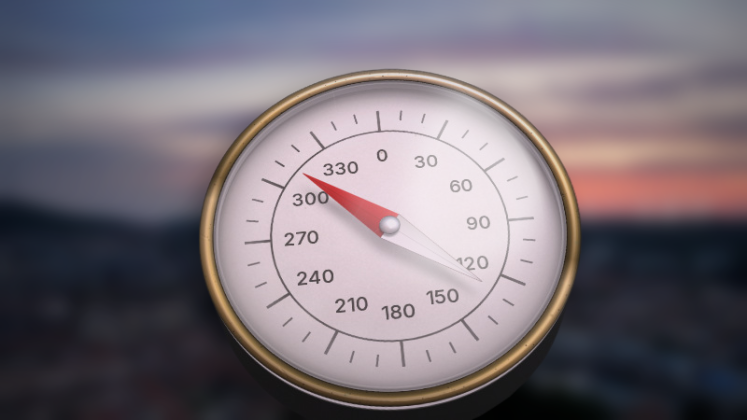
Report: 310 °
